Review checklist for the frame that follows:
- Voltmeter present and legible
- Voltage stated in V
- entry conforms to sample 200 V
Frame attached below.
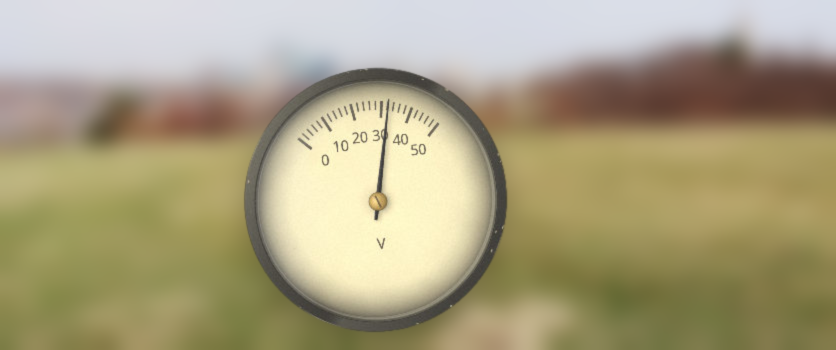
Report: 32 V
